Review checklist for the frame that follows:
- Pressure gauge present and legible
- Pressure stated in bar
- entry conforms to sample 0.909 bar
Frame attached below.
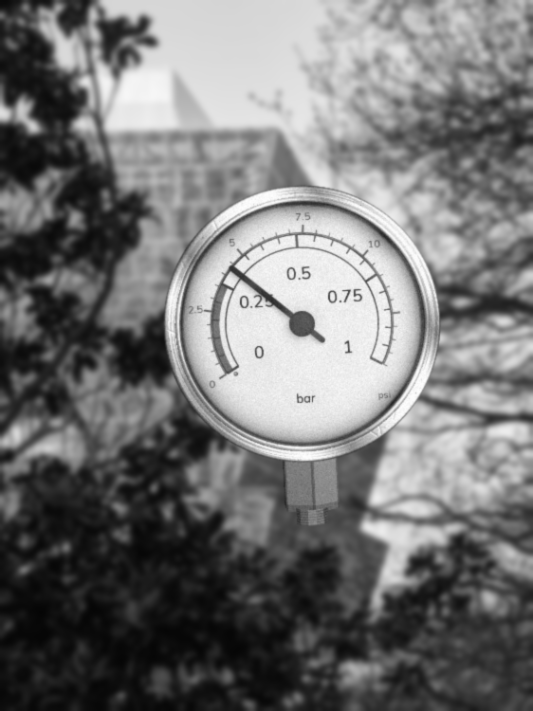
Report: 0.3 bar
